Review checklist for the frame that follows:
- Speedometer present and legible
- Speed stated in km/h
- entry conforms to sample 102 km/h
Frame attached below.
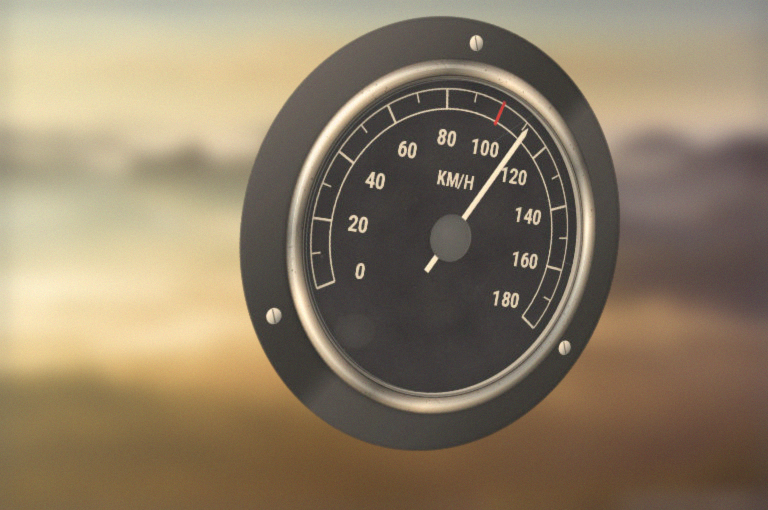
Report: 110 km/h
